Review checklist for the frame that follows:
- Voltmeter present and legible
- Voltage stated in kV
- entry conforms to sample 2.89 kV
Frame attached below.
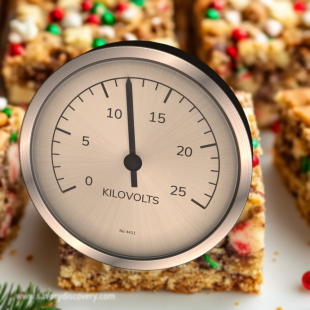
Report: 12 kV
